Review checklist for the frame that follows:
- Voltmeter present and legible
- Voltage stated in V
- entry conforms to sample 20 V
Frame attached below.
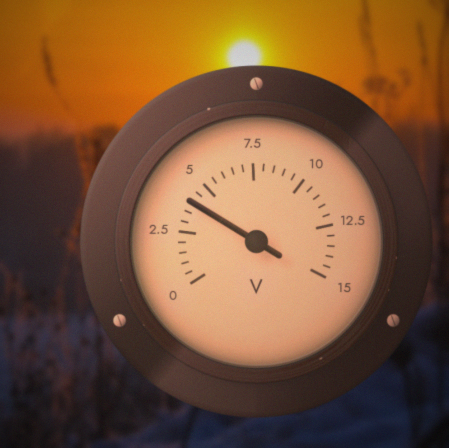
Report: 4 V
